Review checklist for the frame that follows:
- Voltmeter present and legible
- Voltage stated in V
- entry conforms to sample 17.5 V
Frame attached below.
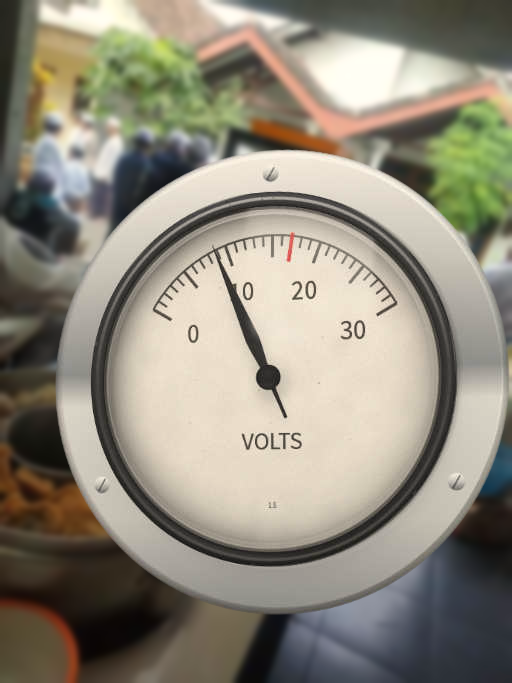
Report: 9 V
